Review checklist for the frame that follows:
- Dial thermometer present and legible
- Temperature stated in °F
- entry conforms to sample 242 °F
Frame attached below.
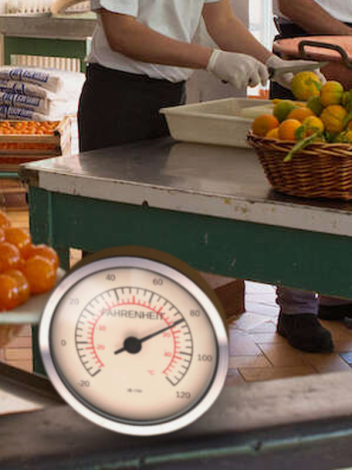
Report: 80 °F
